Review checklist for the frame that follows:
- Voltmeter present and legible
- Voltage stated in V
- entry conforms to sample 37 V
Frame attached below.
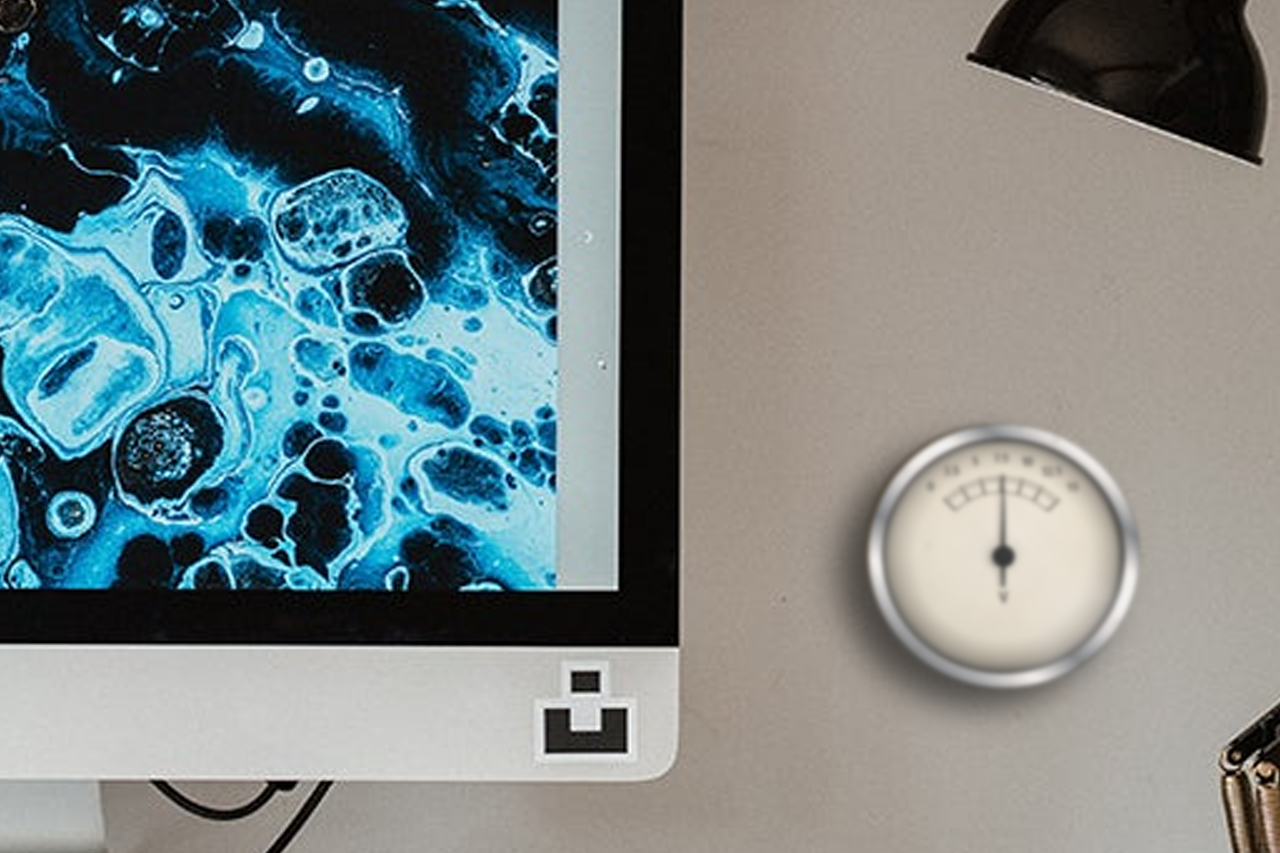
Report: 7.5 V
